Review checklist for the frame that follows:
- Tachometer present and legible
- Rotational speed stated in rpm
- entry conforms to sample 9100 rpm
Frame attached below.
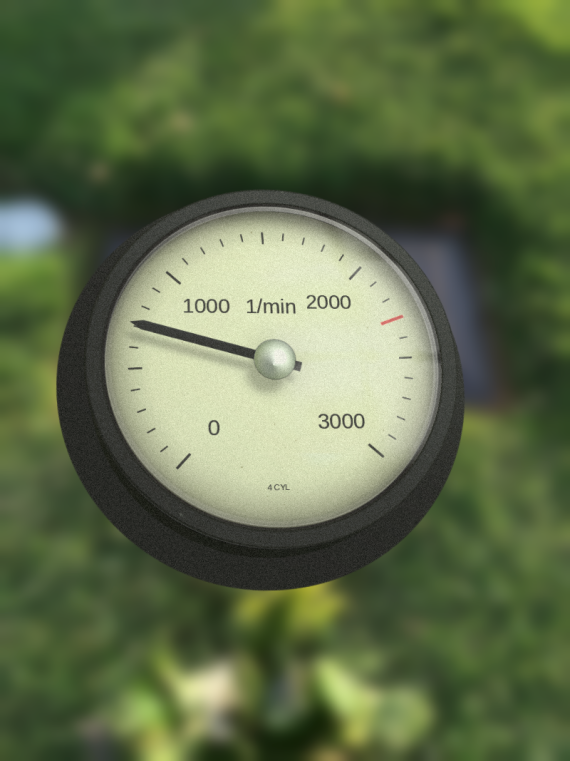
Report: 700 rpm
